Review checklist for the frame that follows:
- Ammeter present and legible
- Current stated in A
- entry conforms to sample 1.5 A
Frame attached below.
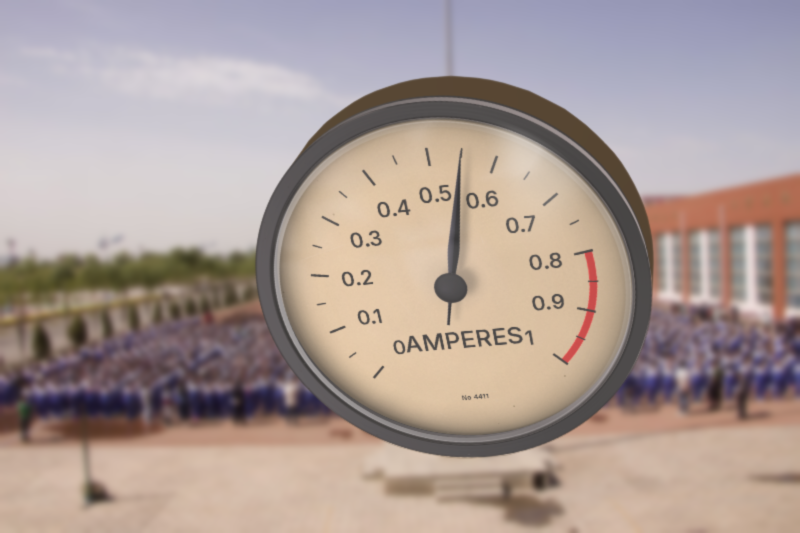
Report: 0.55 A
